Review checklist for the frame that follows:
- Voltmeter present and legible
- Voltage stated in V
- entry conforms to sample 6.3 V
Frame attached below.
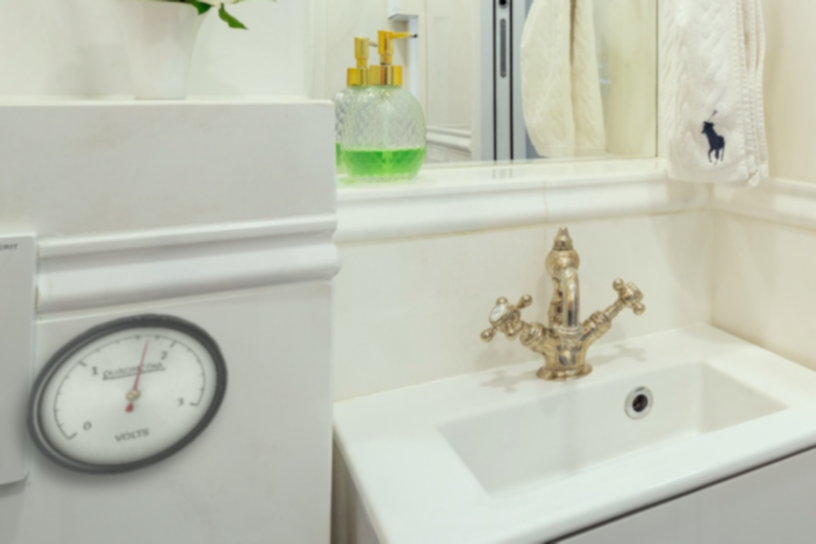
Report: 1.7 V
